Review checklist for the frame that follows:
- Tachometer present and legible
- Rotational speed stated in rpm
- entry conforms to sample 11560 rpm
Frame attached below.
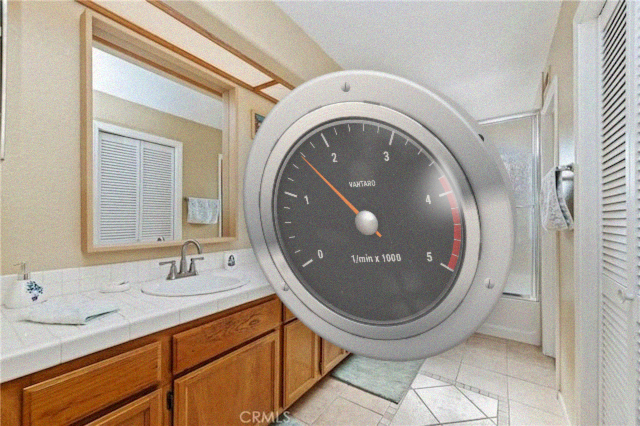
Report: 1600 rpm
